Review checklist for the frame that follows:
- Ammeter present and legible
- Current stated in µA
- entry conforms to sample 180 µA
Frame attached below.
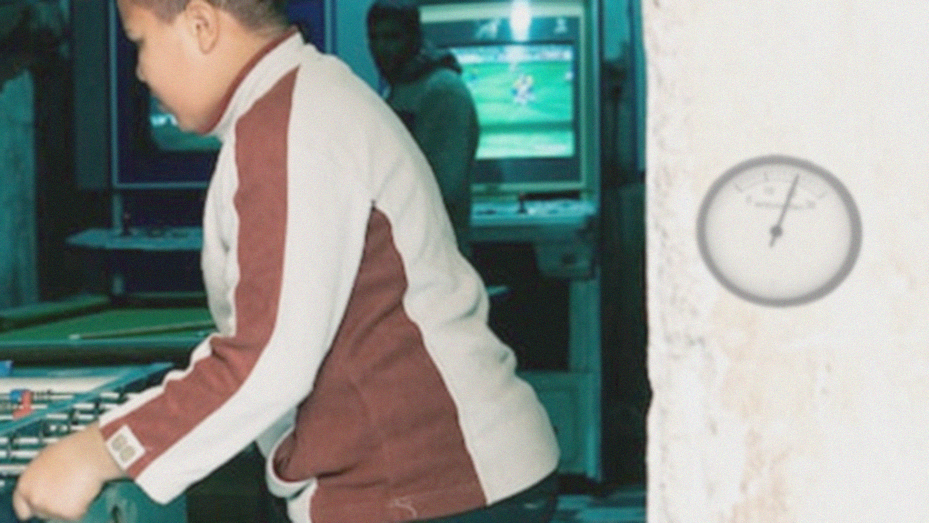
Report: 20 µA
